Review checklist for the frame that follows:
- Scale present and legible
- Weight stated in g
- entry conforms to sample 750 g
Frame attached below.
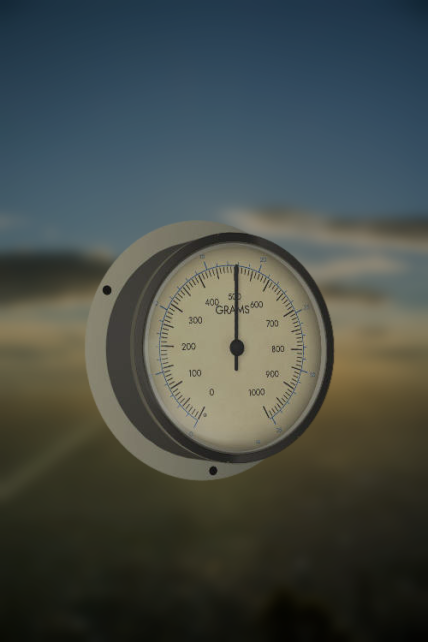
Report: 500 g
